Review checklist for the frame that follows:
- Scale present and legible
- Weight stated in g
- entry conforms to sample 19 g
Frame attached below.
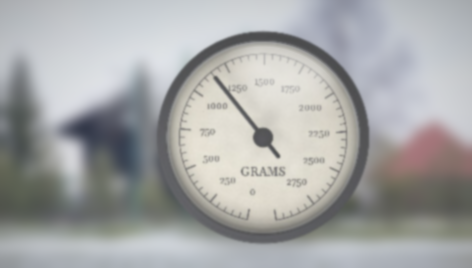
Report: 1150 g
